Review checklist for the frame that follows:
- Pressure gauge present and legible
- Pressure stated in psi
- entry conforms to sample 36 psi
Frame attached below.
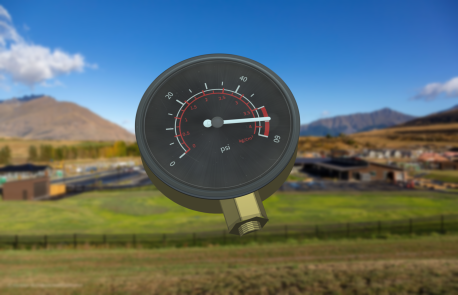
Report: 55 psi
